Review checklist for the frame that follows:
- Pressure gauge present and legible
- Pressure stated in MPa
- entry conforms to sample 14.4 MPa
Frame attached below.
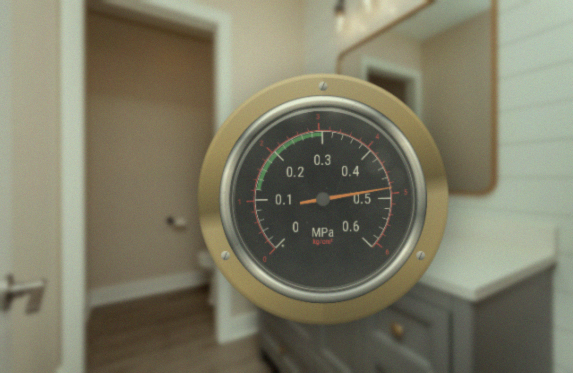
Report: 0.48 MPa
